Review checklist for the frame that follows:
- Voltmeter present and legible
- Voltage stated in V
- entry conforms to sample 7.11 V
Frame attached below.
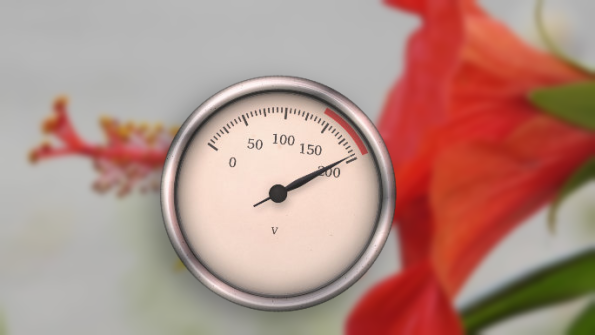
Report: 195 V
